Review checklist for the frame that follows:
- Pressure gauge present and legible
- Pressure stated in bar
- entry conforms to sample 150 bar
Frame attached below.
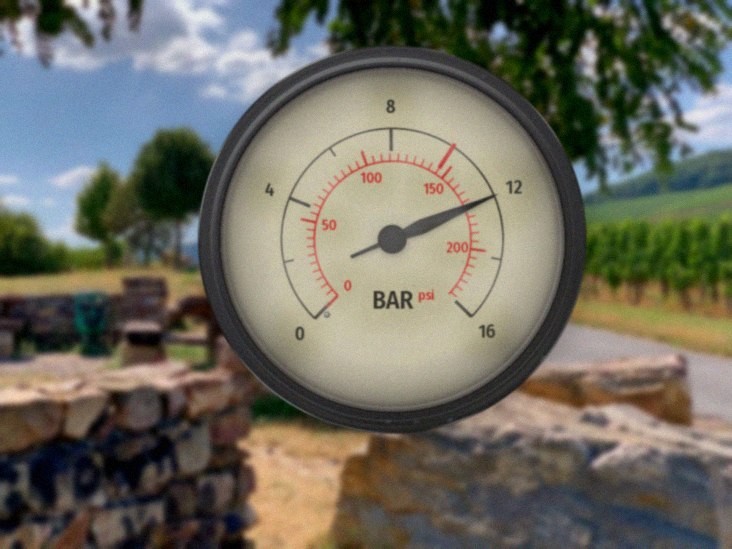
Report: 12 bar
